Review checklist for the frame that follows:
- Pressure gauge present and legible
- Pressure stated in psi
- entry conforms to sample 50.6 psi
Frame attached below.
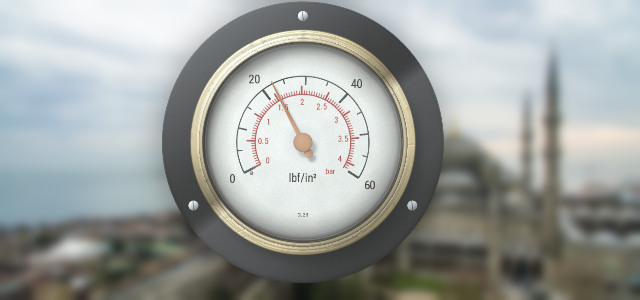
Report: 22.5 psi
